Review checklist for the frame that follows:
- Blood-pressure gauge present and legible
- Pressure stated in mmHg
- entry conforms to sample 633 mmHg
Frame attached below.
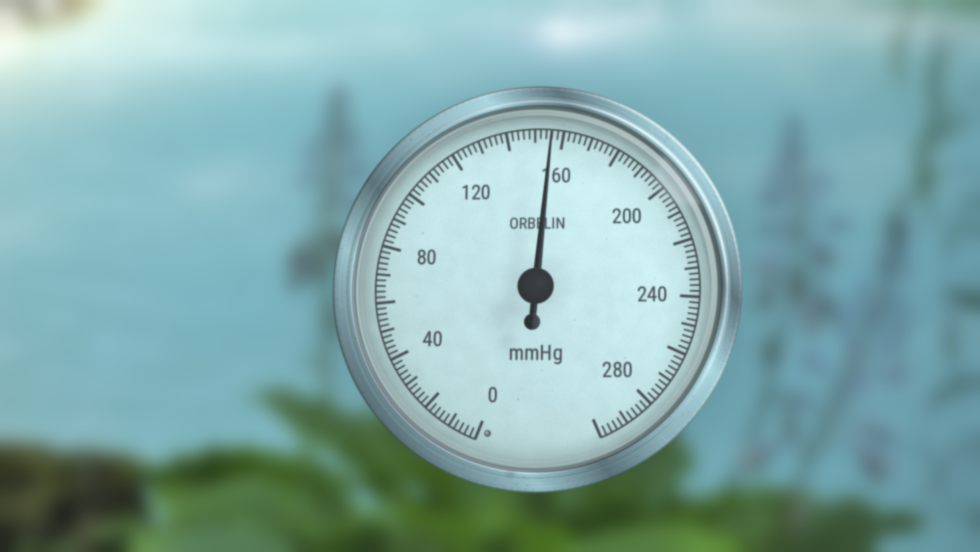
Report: 156 mmHg
